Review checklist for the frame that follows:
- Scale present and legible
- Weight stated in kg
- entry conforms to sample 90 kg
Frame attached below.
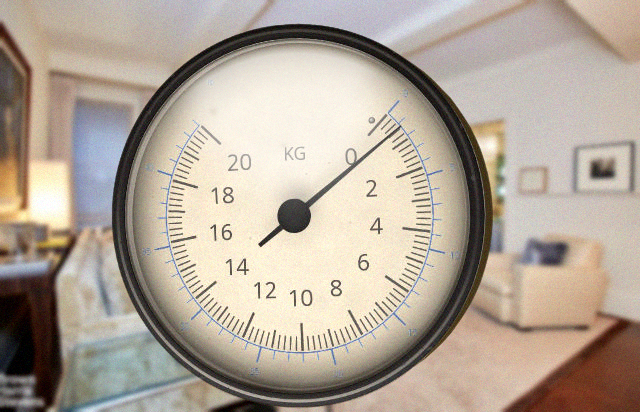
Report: 0.6 kg
